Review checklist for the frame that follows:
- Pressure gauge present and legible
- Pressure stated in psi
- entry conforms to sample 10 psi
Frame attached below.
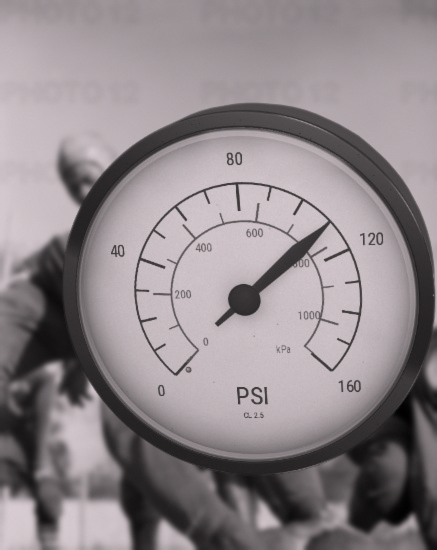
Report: 110 psi
